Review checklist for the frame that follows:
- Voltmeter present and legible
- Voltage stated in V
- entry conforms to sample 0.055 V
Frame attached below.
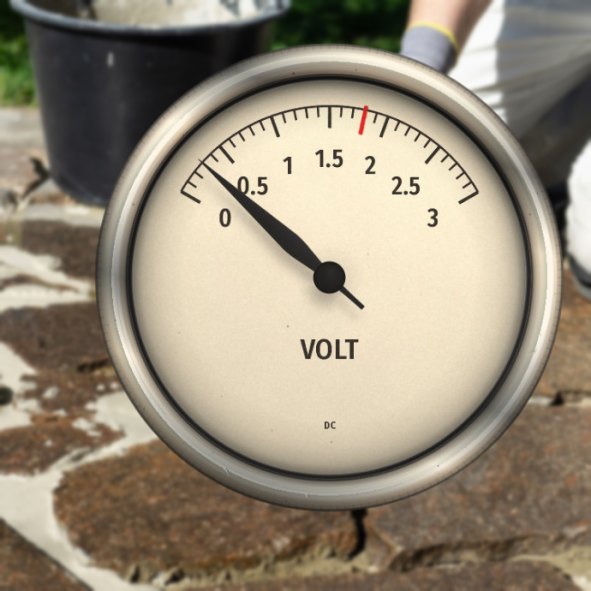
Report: 0.3 V
